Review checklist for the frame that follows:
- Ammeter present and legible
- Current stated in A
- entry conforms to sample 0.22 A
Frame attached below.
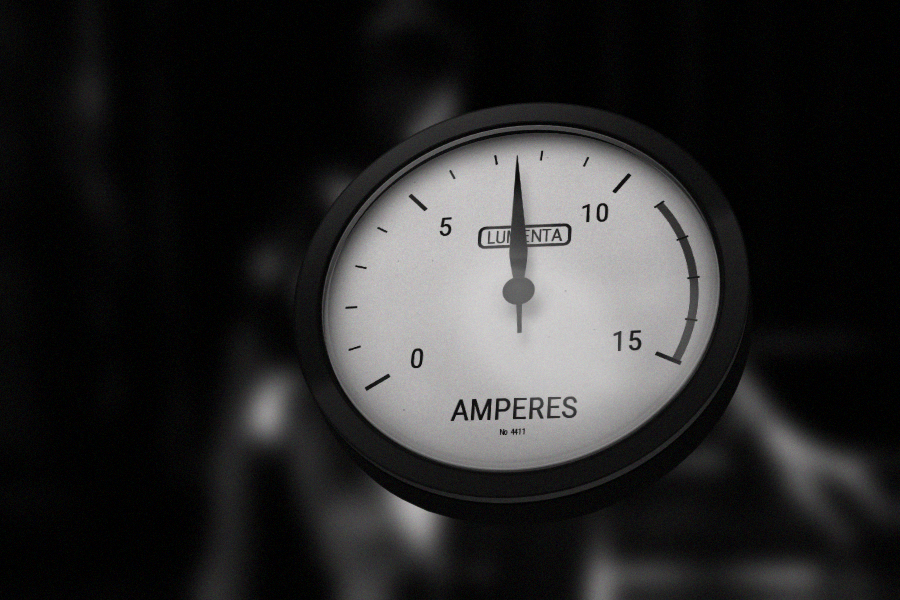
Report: 7.5 A
